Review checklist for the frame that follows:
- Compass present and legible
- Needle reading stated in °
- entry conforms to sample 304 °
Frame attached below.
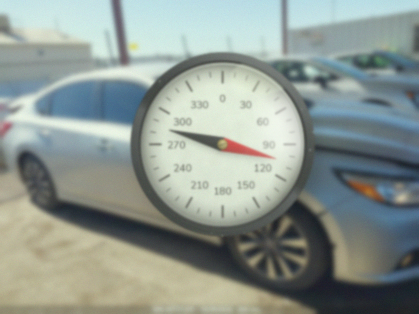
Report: 105 °
